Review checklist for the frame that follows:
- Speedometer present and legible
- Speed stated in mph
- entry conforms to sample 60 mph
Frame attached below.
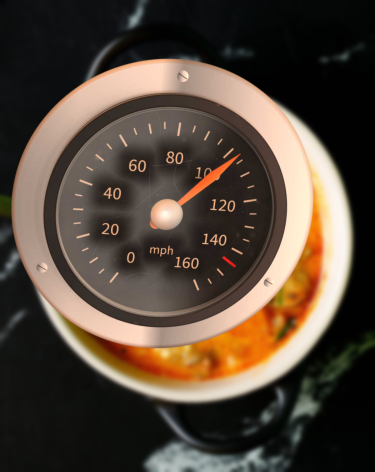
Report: 102.5 mph
